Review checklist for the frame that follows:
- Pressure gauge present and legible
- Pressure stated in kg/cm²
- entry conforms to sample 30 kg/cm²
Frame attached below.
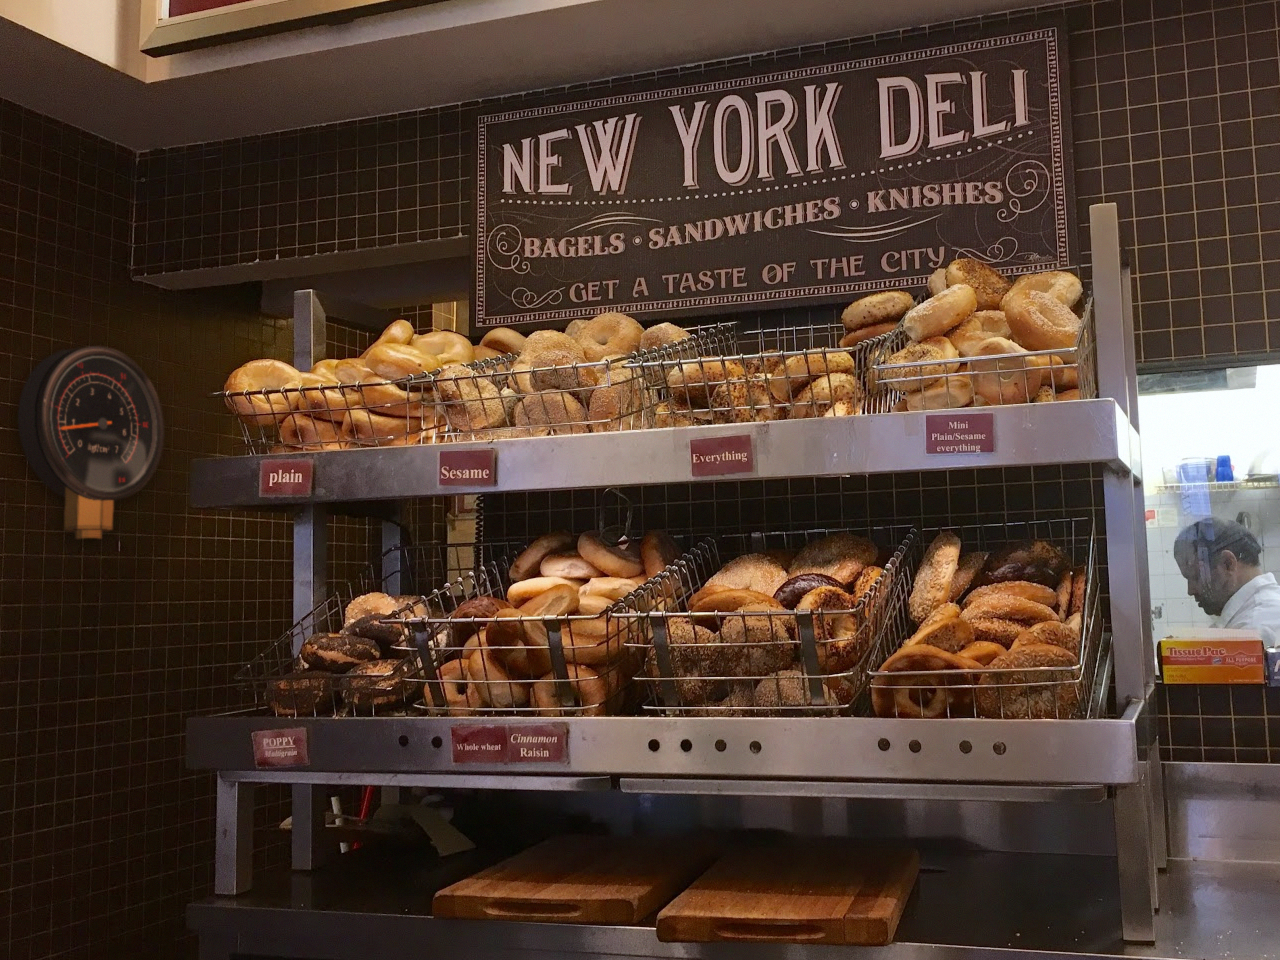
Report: 0.8 kg/cm²
